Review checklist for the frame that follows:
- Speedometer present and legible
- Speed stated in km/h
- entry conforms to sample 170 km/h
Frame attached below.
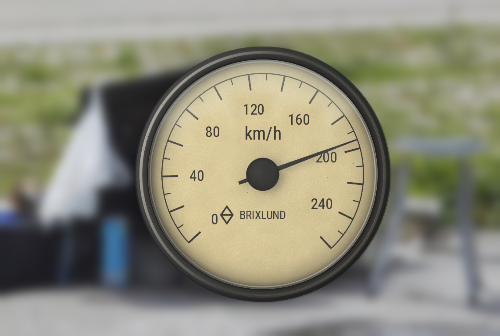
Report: 195 km/h
